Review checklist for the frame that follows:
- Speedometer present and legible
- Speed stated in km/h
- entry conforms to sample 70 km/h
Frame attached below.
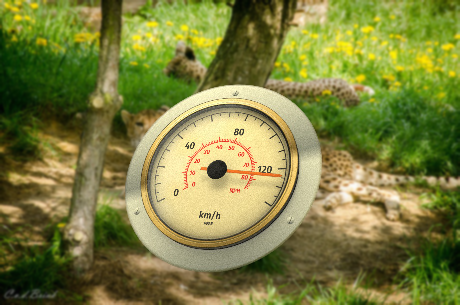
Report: 125 km/h
